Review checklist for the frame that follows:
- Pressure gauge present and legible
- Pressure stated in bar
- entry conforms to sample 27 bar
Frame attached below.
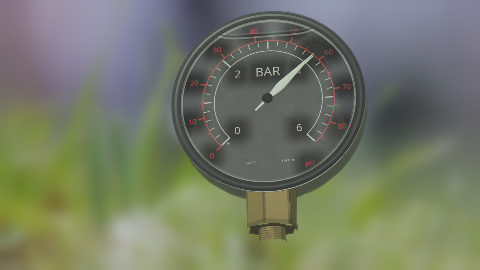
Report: 4 bar
